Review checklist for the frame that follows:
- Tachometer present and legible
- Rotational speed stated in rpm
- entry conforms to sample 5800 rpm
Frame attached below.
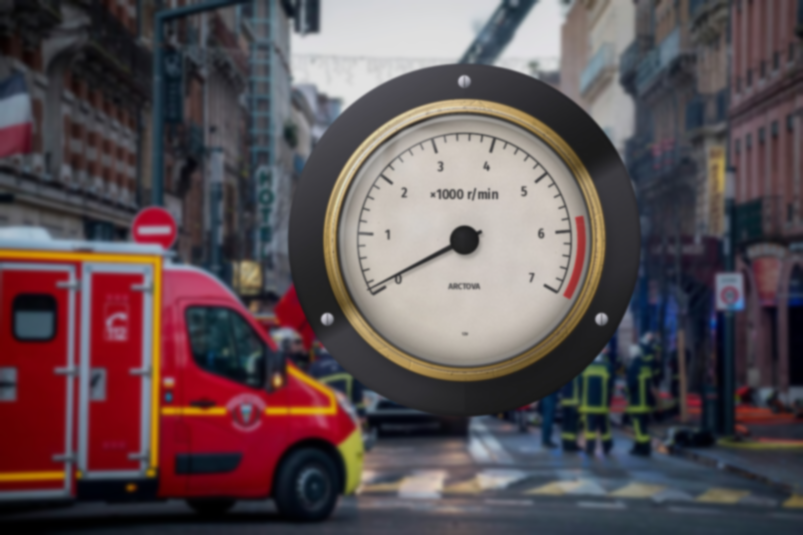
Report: 100 rpm
